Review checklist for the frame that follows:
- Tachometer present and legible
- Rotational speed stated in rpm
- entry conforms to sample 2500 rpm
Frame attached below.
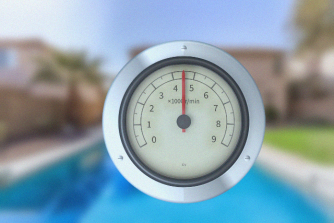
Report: 4500 rpm
